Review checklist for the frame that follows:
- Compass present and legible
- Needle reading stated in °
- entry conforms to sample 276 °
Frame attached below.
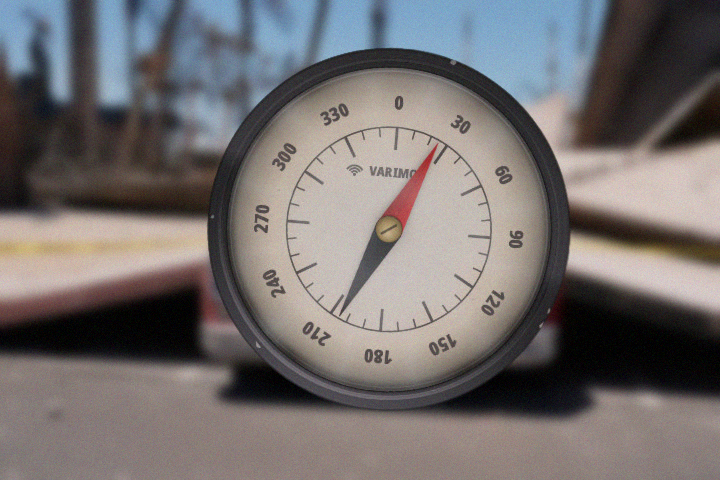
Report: 25 °
